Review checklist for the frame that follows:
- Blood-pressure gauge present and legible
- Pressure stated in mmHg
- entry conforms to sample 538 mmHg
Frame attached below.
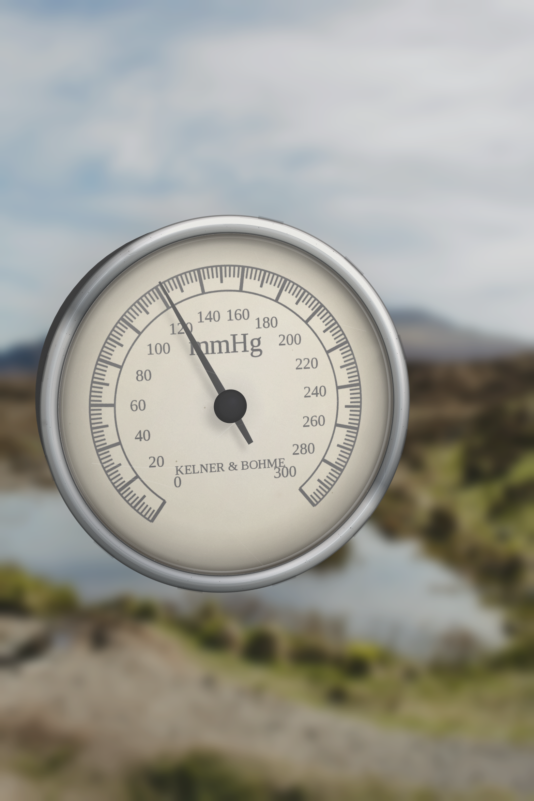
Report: 122 mmHg
